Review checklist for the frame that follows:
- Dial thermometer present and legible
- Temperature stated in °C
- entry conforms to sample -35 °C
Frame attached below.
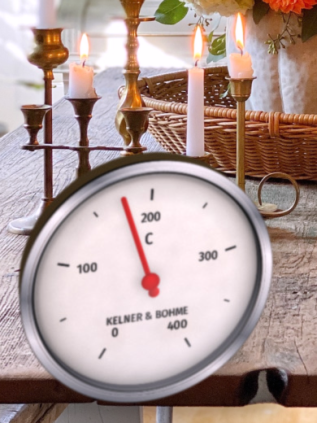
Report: 175 °C
